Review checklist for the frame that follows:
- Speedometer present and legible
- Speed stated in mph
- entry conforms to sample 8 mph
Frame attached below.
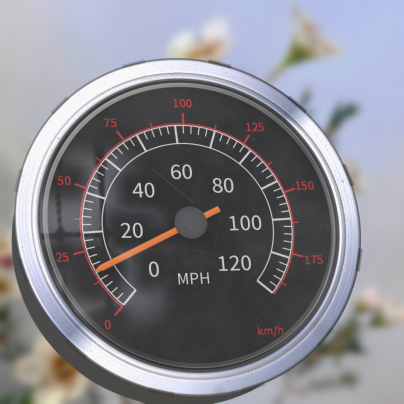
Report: 10 mph
